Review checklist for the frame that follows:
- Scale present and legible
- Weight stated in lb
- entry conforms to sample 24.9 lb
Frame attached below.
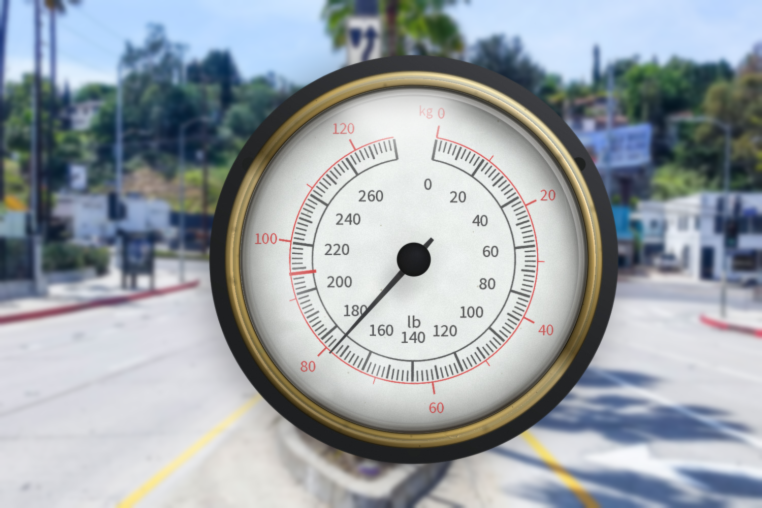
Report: 174 lb
